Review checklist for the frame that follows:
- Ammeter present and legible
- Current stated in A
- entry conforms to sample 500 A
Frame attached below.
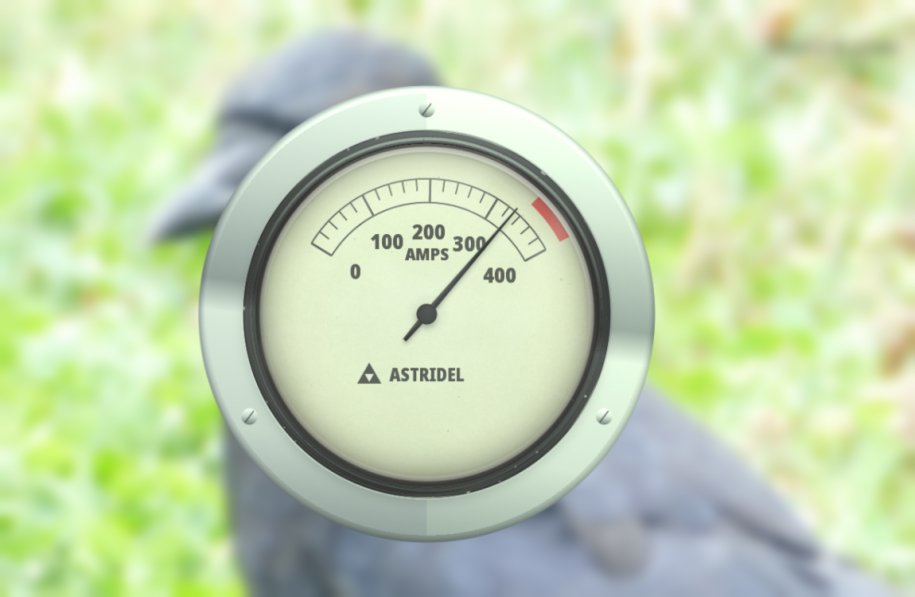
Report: 330 A
